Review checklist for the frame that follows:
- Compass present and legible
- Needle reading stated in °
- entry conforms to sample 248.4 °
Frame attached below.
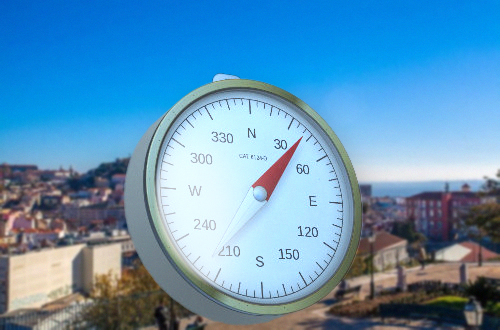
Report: 40 °
